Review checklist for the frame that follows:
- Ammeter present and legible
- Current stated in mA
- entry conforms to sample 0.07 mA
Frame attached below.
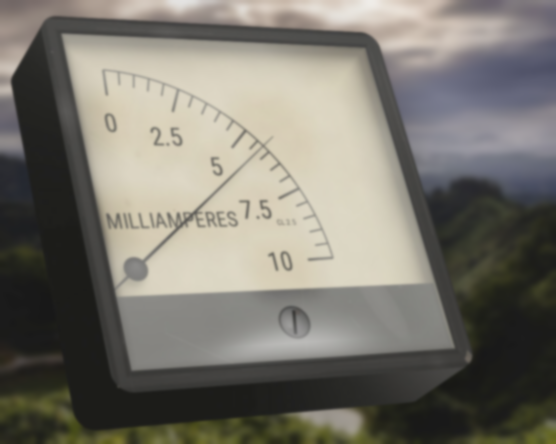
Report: 5.75 mA
